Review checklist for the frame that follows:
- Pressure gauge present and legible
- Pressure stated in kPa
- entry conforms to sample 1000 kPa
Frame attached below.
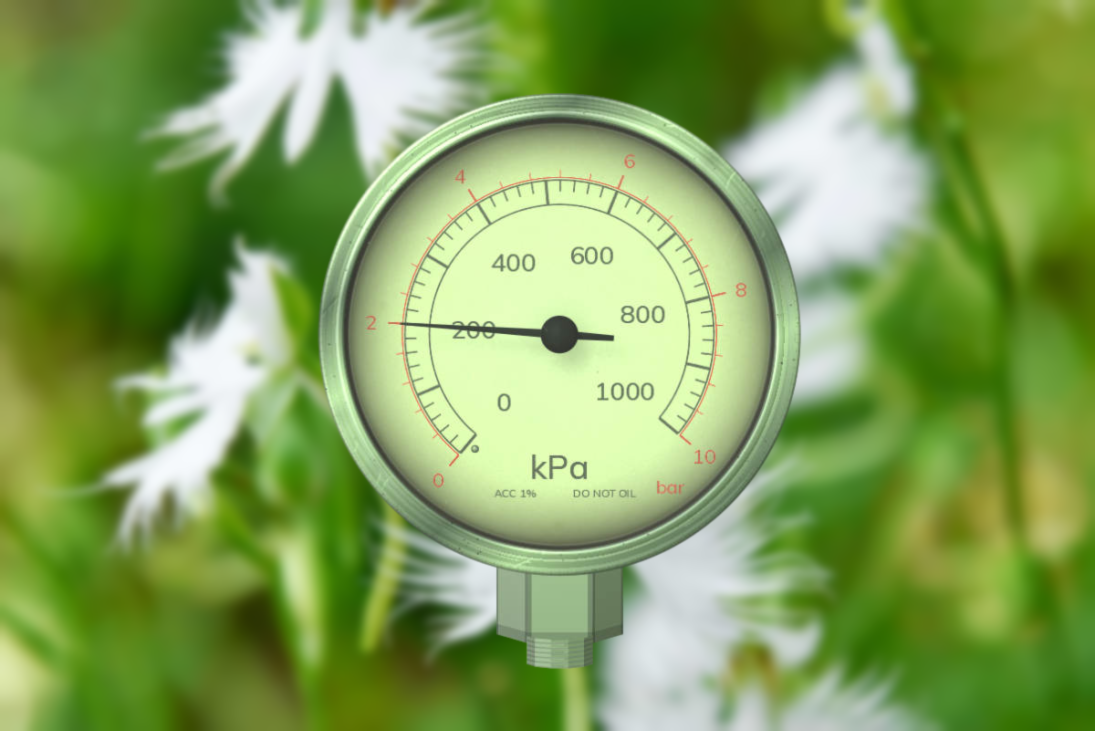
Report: 200 kPa
